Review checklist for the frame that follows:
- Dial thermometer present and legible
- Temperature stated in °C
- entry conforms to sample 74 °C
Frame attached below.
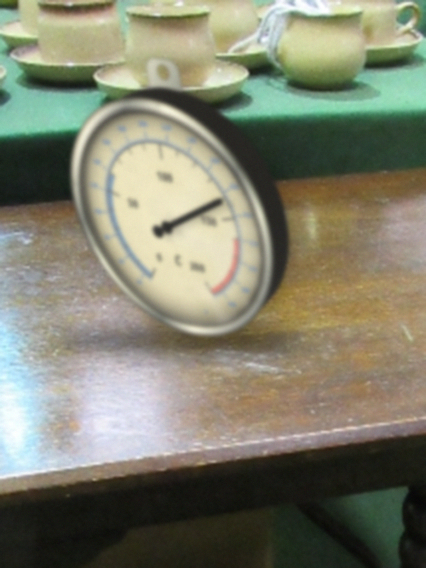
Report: 140 °C
